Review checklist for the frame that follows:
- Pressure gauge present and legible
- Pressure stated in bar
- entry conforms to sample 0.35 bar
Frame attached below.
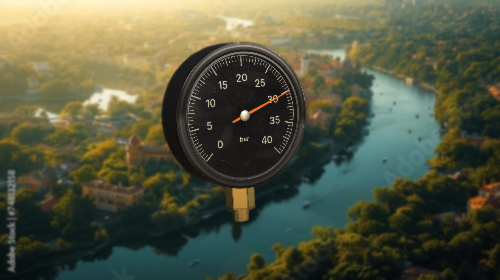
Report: 30 bar
